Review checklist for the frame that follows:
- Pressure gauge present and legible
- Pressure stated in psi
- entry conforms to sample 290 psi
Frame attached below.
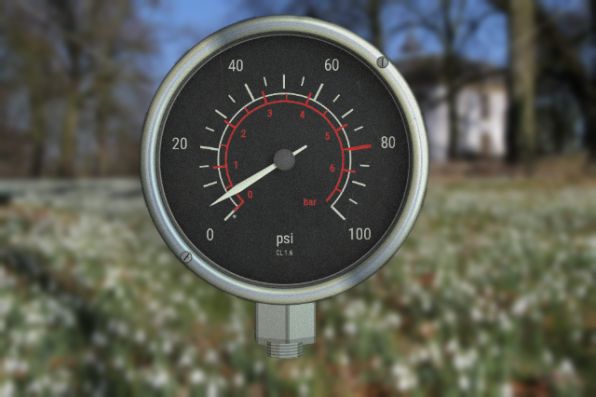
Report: 5 psi
